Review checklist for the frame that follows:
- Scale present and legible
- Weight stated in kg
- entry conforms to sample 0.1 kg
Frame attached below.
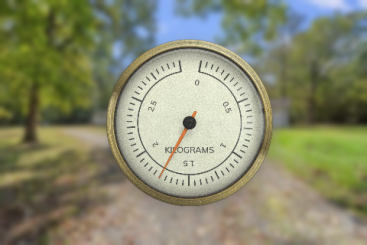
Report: 1.75 kg
